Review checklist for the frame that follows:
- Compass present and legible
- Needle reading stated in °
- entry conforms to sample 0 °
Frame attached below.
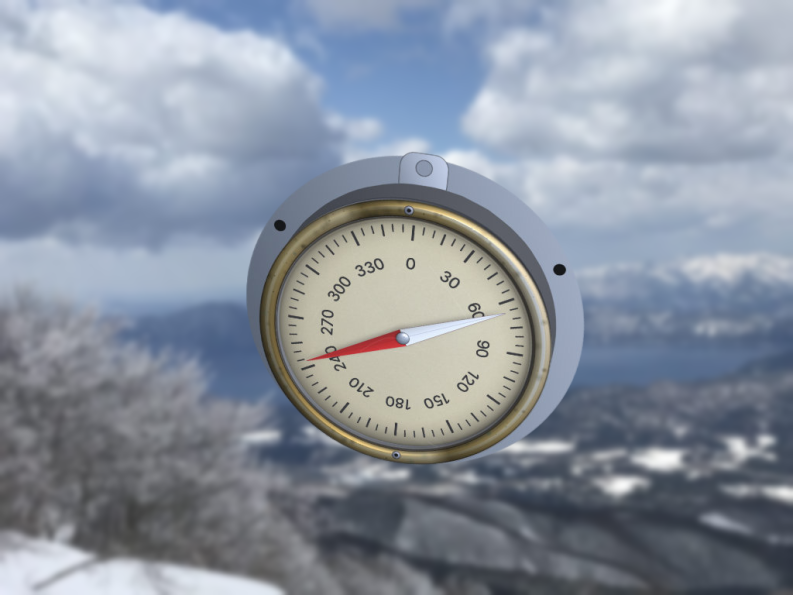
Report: 245 °
